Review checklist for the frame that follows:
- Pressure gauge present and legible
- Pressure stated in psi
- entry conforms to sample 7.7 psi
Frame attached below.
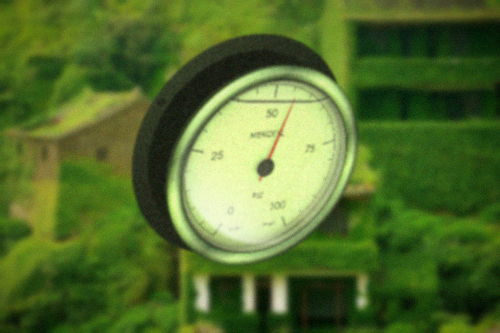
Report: 55 psi
